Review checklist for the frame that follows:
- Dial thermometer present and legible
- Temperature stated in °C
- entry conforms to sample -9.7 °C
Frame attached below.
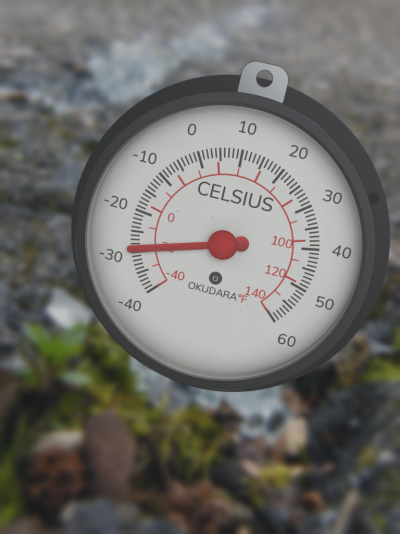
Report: -29 °C
